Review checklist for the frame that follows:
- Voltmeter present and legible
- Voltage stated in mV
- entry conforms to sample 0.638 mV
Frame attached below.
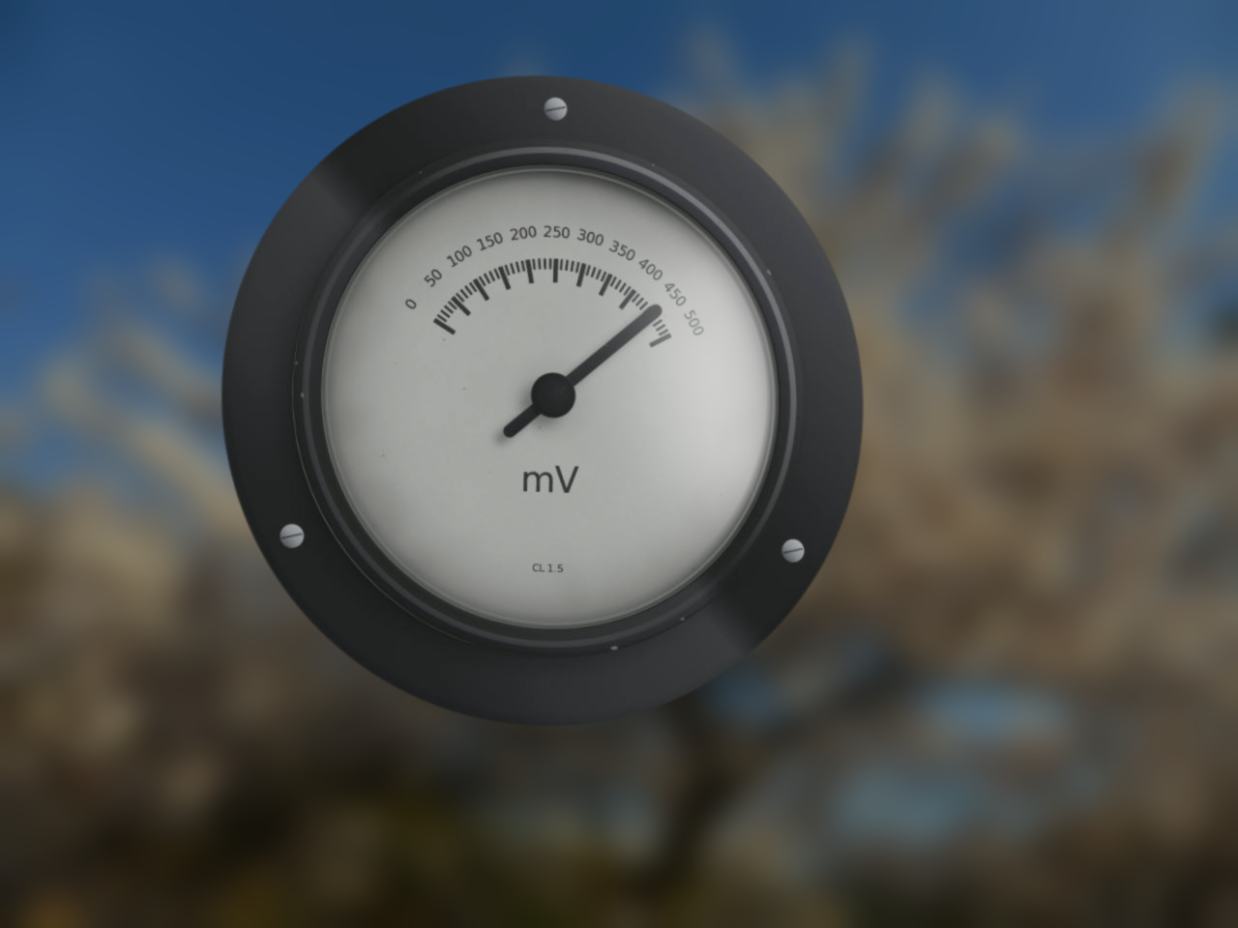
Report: 450 mV
